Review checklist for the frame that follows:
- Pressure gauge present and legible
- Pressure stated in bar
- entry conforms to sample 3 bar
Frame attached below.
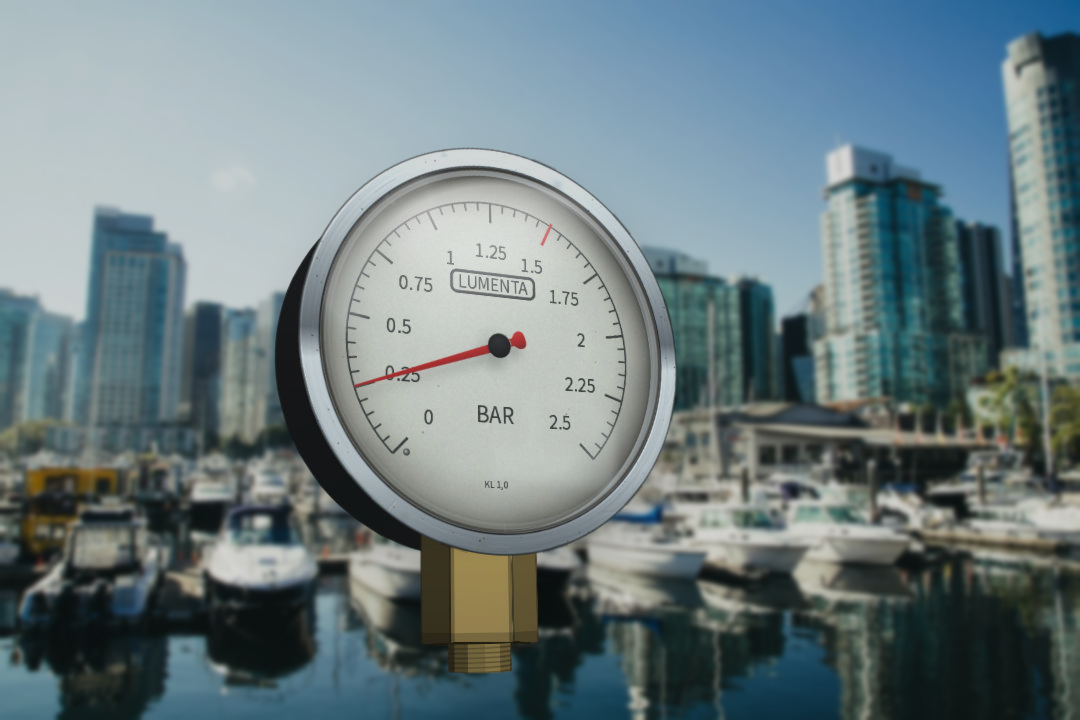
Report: 0.25 bar
